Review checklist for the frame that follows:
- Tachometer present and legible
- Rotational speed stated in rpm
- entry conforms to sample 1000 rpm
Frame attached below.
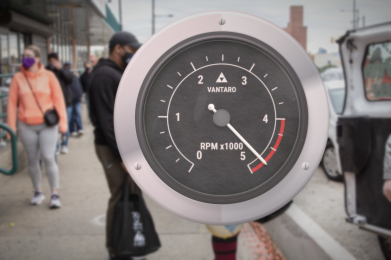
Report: 4750 rpm
